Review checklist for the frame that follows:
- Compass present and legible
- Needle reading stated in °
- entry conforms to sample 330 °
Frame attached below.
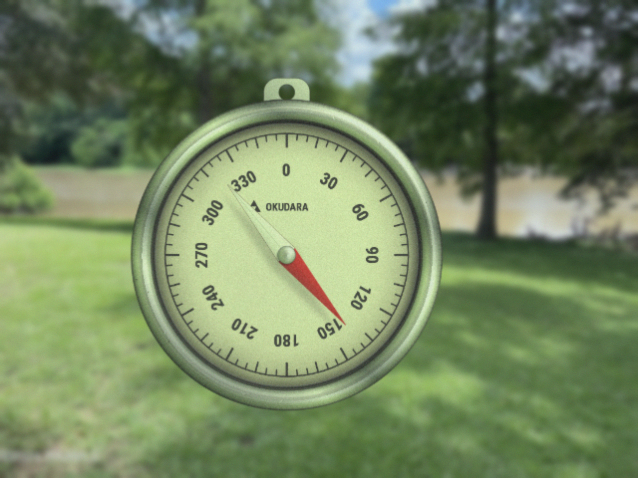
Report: 140 °
